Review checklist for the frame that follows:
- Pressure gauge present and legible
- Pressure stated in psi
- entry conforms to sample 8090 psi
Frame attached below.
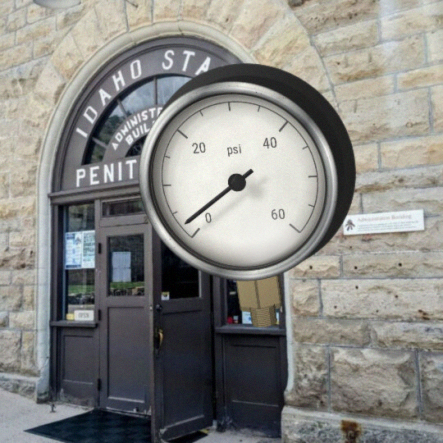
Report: 2.5 psi
